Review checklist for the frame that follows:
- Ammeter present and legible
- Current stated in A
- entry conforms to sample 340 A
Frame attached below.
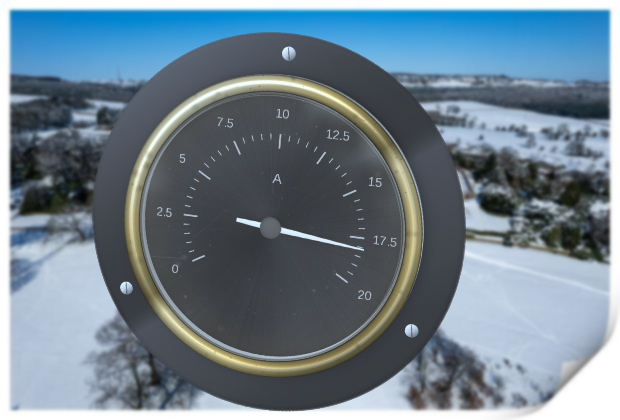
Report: 18 A
